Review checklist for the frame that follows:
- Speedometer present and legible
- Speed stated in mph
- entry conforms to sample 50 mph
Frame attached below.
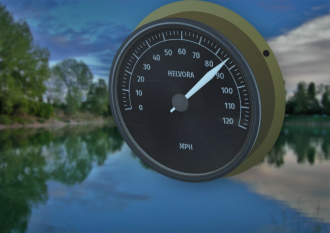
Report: 86 mph
